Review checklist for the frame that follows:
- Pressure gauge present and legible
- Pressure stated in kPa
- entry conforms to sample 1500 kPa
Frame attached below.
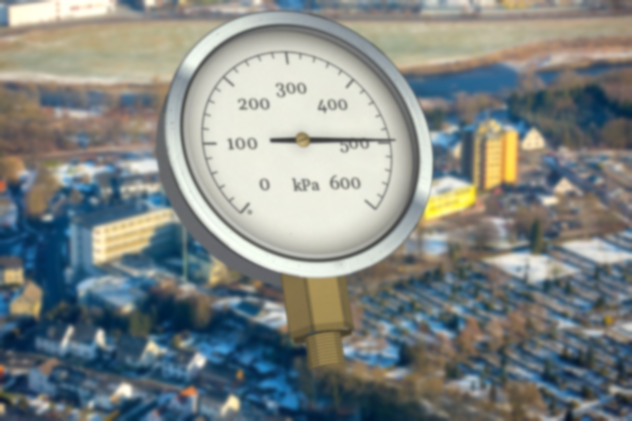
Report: 500 kPa
